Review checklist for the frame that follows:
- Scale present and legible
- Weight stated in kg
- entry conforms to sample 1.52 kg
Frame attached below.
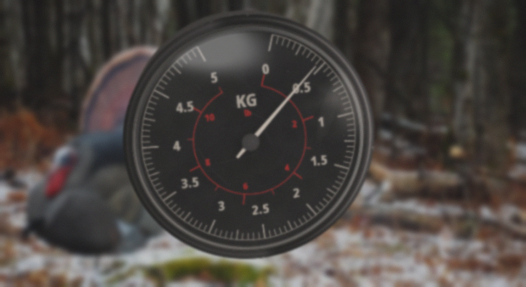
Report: 0.45 kg
